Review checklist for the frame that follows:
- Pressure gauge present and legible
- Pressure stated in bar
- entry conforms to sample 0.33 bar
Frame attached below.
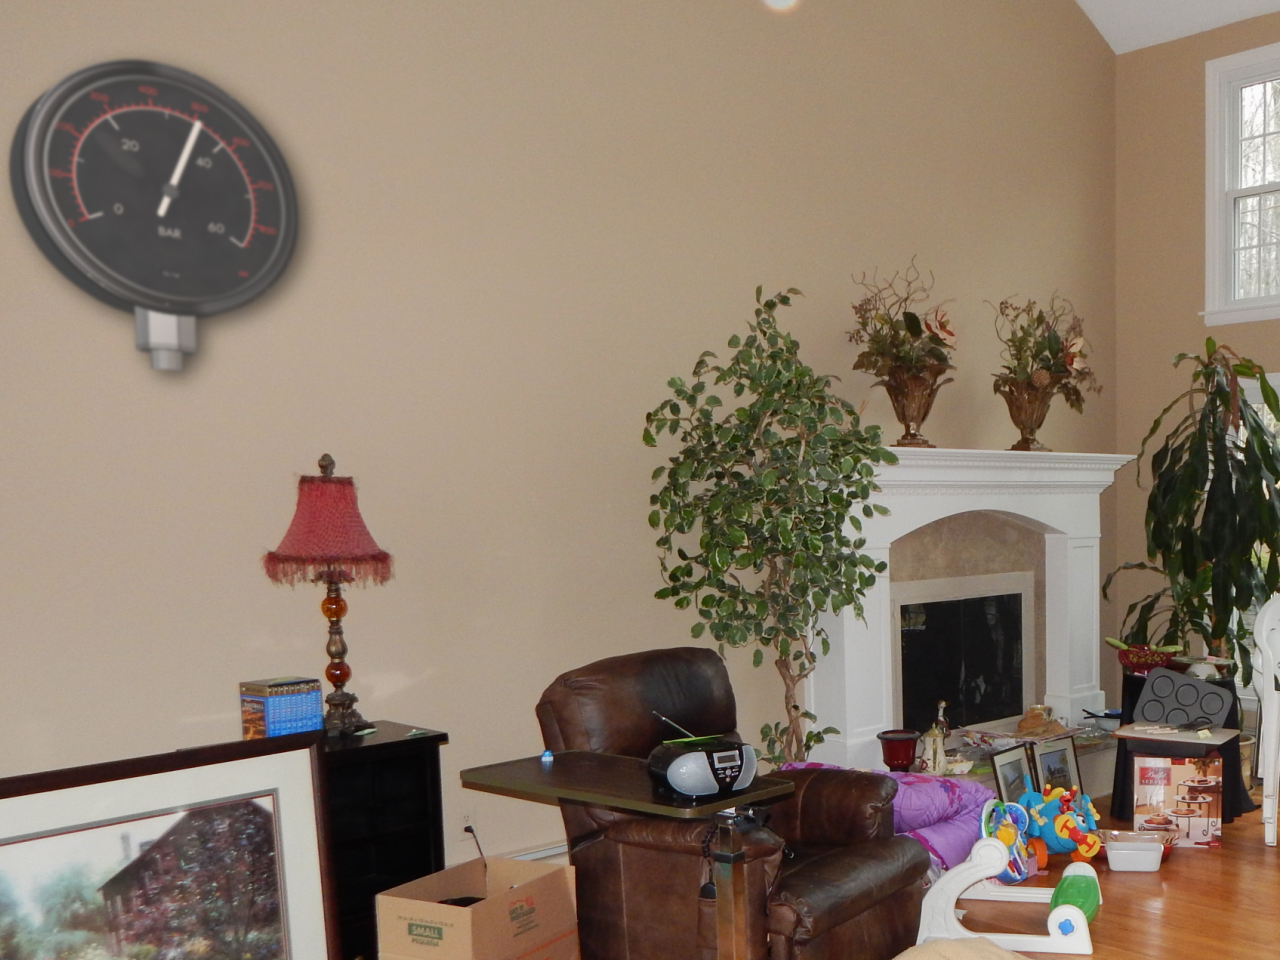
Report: 35 bar
